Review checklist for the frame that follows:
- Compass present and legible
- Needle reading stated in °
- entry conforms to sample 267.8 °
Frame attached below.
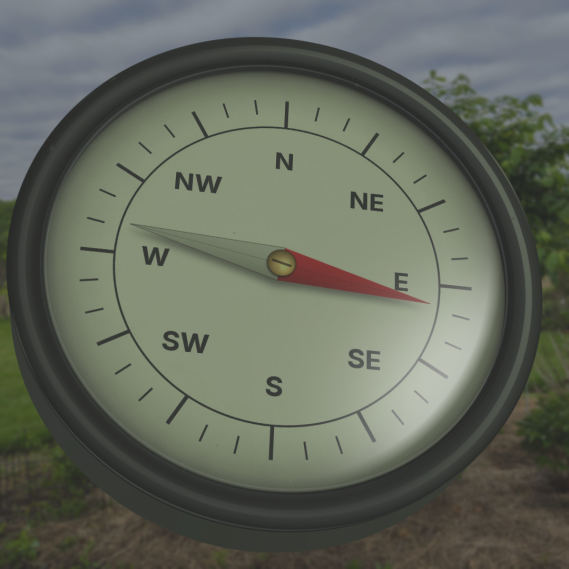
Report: 100 °
